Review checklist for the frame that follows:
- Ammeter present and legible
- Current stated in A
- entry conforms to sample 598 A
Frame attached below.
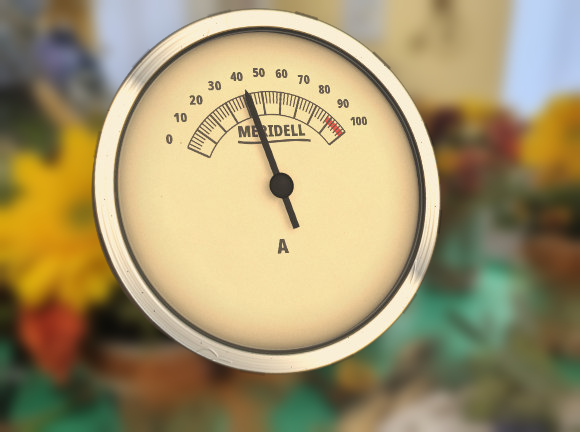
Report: 40 A
